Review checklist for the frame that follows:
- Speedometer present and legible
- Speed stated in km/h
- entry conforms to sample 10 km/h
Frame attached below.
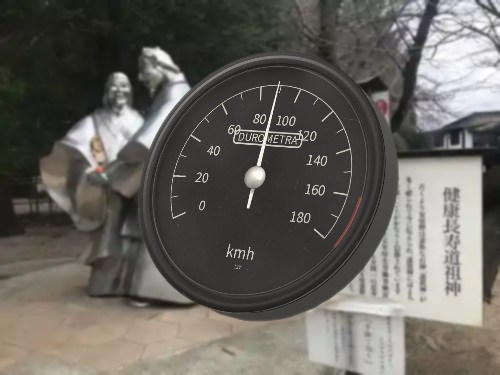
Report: 90 km/h
